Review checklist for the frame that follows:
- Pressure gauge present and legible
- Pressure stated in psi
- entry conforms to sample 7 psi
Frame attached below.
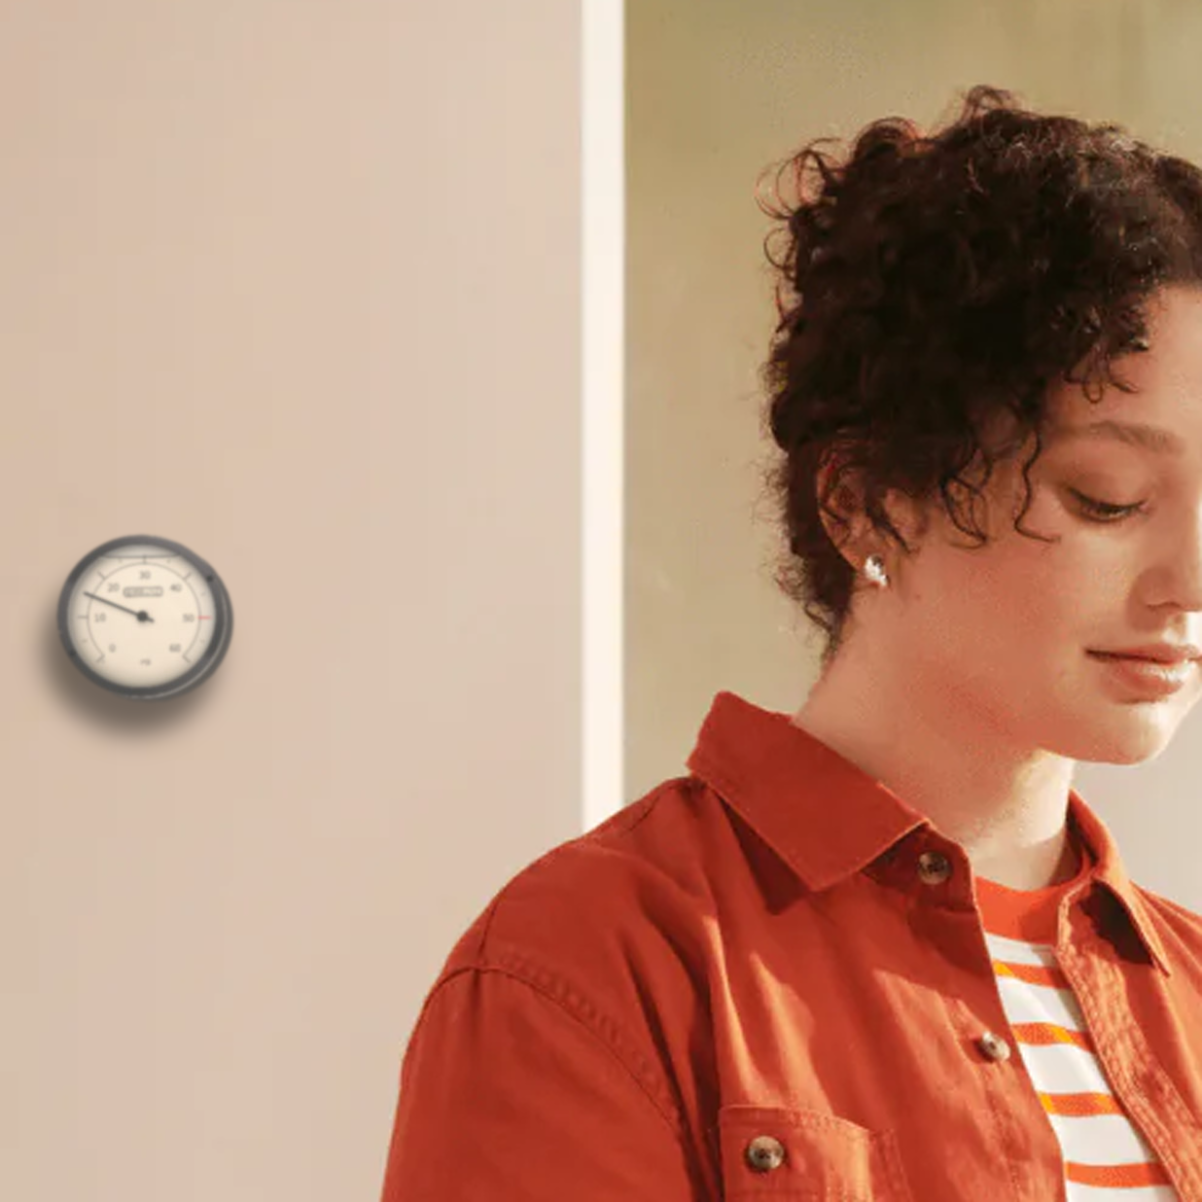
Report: 15 psi
